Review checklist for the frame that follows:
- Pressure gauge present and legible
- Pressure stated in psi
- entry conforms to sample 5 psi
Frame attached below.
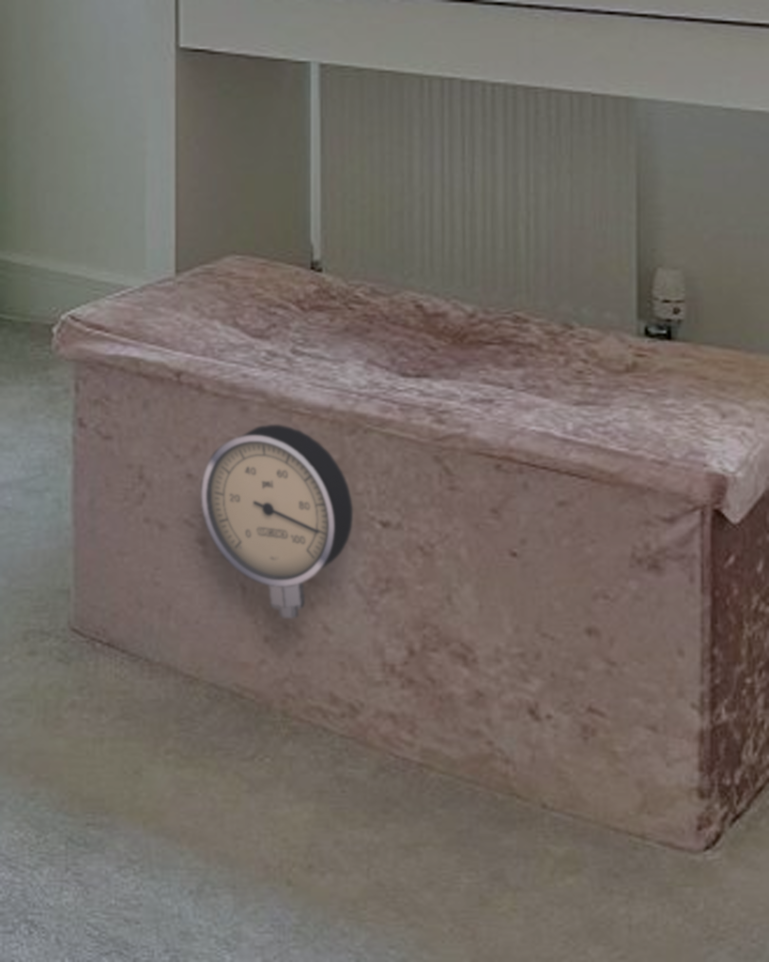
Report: 90 psi
